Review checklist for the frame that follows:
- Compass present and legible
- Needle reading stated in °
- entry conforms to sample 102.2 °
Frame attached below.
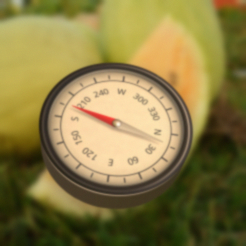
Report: 195 °
